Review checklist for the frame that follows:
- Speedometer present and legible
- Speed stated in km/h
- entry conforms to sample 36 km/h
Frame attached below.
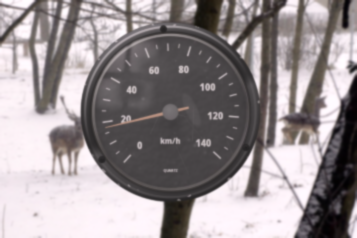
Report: 17.5 km/h
